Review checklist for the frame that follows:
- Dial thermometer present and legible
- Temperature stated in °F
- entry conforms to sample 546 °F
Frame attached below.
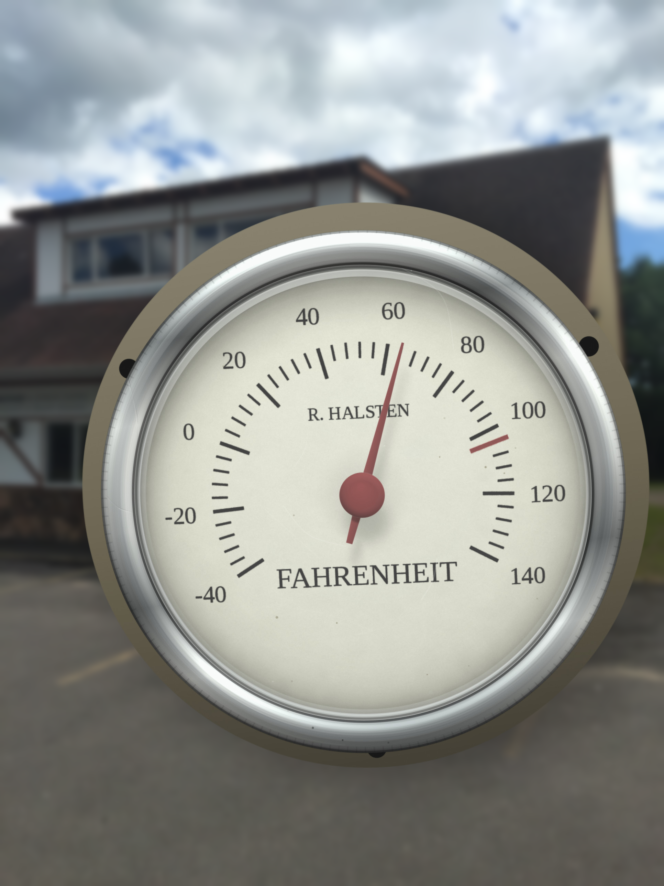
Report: 64 °F
